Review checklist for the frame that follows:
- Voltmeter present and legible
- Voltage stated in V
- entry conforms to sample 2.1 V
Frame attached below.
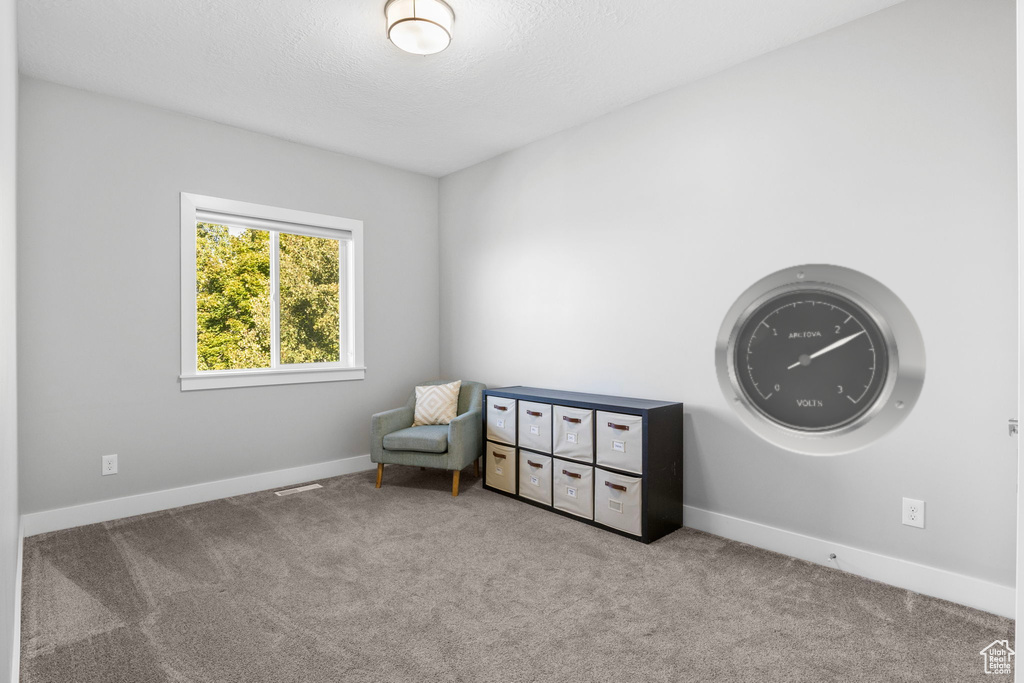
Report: 2.2 V
